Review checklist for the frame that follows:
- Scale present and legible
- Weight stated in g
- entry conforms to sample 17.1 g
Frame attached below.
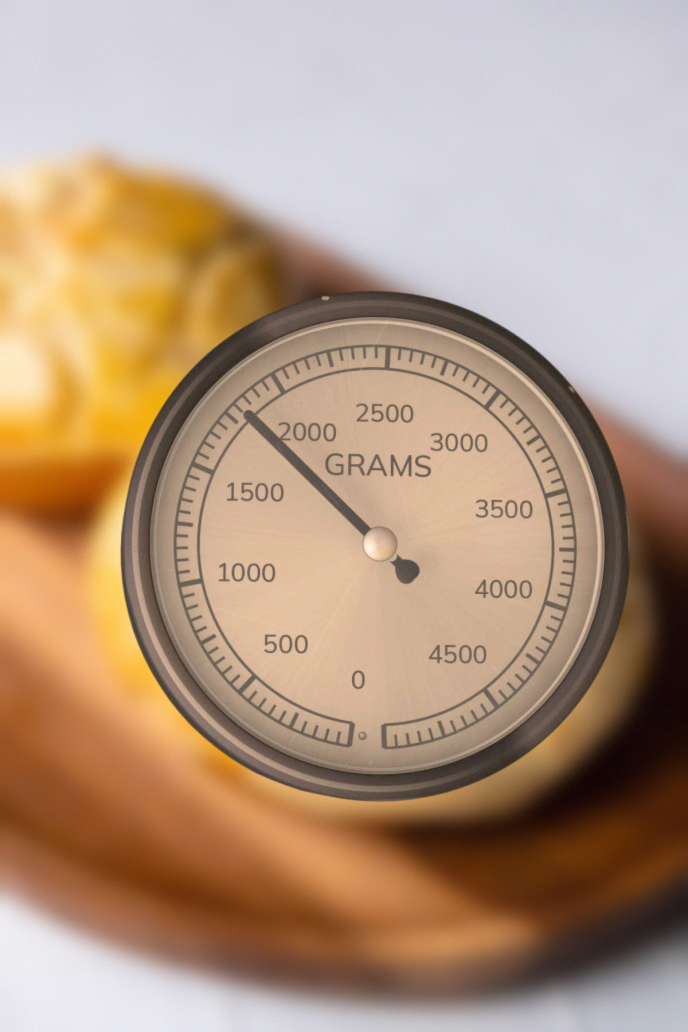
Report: 1800 g
